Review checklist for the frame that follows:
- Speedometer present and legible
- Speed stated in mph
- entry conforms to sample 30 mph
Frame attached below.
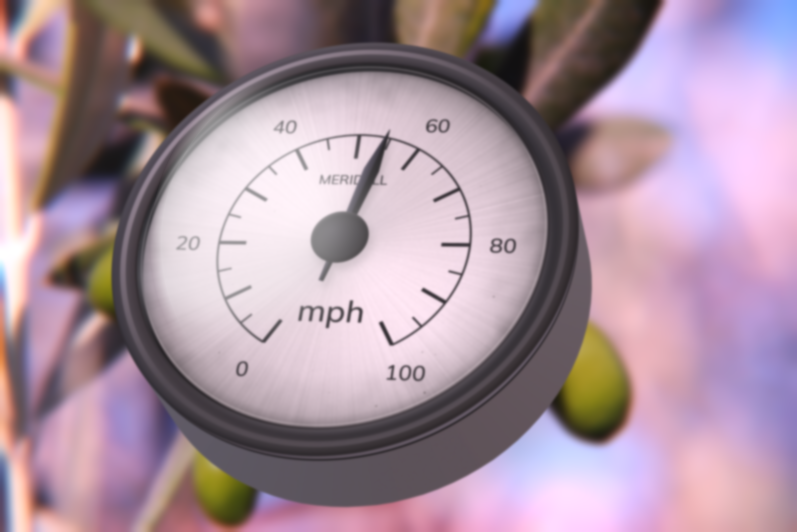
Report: 55 mph
